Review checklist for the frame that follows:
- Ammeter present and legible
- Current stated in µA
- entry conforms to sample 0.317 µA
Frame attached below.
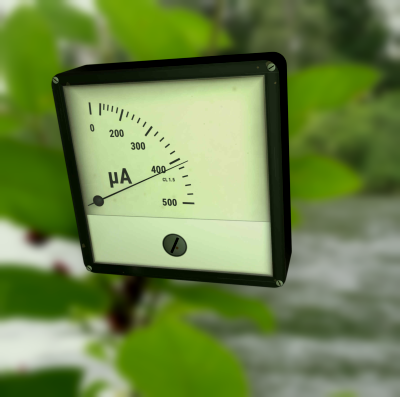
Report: 410 µA
